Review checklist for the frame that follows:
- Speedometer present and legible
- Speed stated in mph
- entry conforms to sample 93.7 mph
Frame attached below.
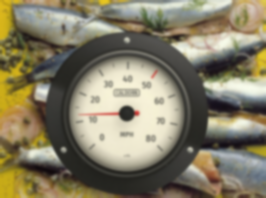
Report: 12.5 mph
